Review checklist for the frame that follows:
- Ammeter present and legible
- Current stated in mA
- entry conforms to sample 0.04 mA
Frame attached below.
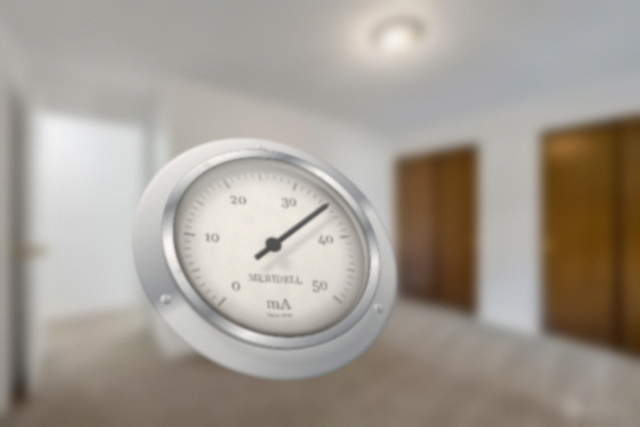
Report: 35 mA
